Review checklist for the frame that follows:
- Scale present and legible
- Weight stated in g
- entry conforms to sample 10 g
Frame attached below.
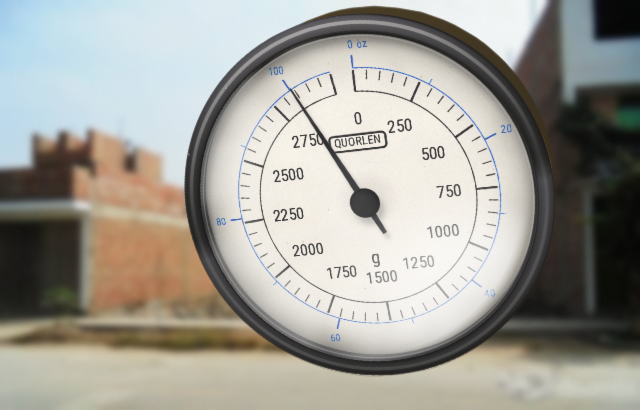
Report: 2850 g
